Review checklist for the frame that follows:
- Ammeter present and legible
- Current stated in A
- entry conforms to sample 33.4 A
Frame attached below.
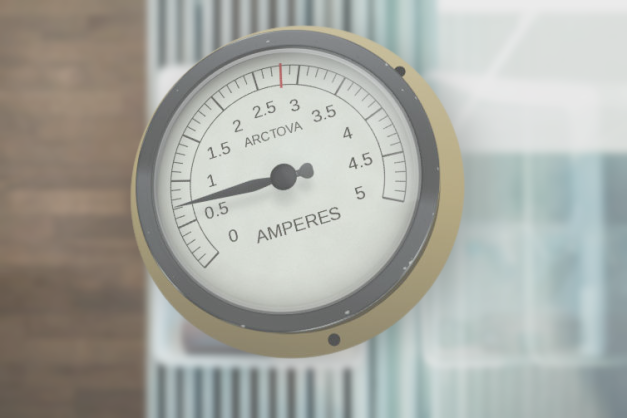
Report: 0.7 A
